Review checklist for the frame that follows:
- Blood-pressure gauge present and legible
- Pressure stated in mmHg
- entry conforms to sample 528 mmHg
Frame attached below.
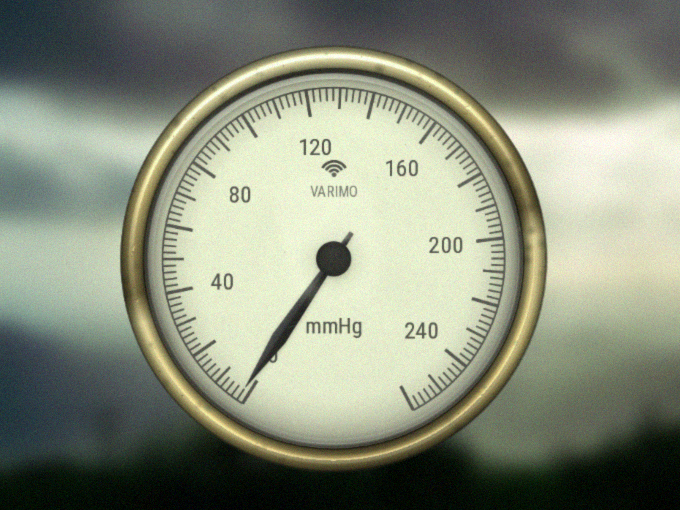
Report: 2 mmHg
